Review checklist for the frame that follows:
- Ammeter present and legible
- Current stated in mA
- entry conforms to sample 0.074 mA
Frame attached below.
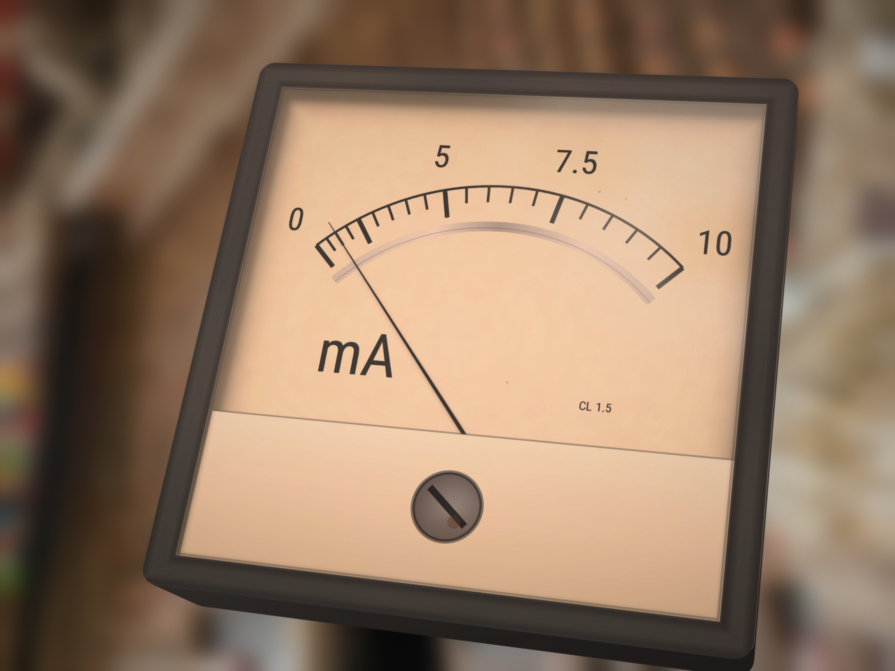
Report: 1.5 mA
